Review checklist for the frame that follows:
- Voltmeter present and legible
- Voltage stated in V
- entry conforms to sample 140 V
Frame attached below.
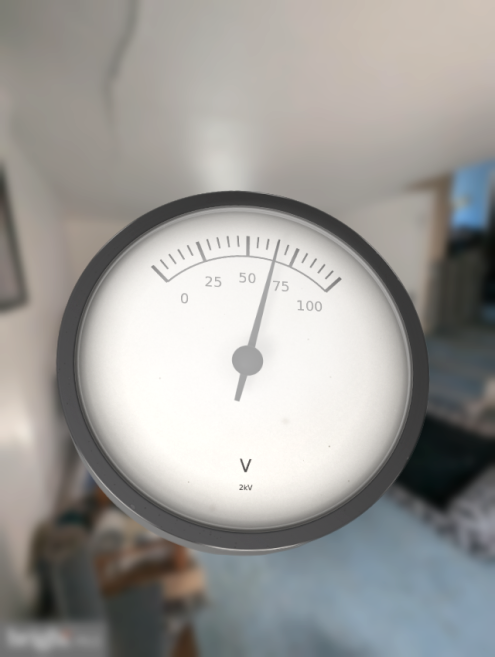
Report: 65 V
